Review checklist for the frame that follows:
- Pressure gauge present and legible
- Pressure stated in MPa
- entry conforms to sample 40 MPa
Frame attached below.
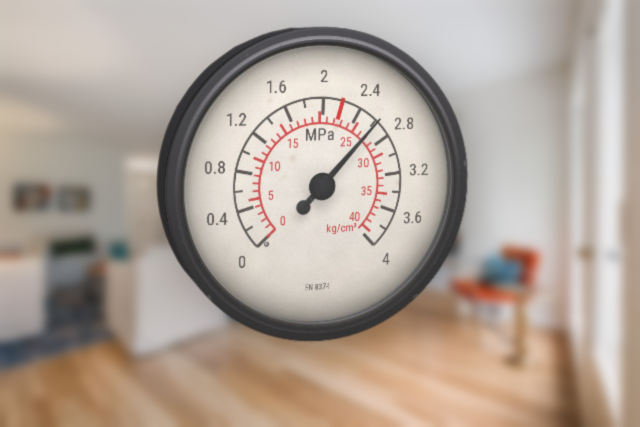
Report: 2.6 MPa
